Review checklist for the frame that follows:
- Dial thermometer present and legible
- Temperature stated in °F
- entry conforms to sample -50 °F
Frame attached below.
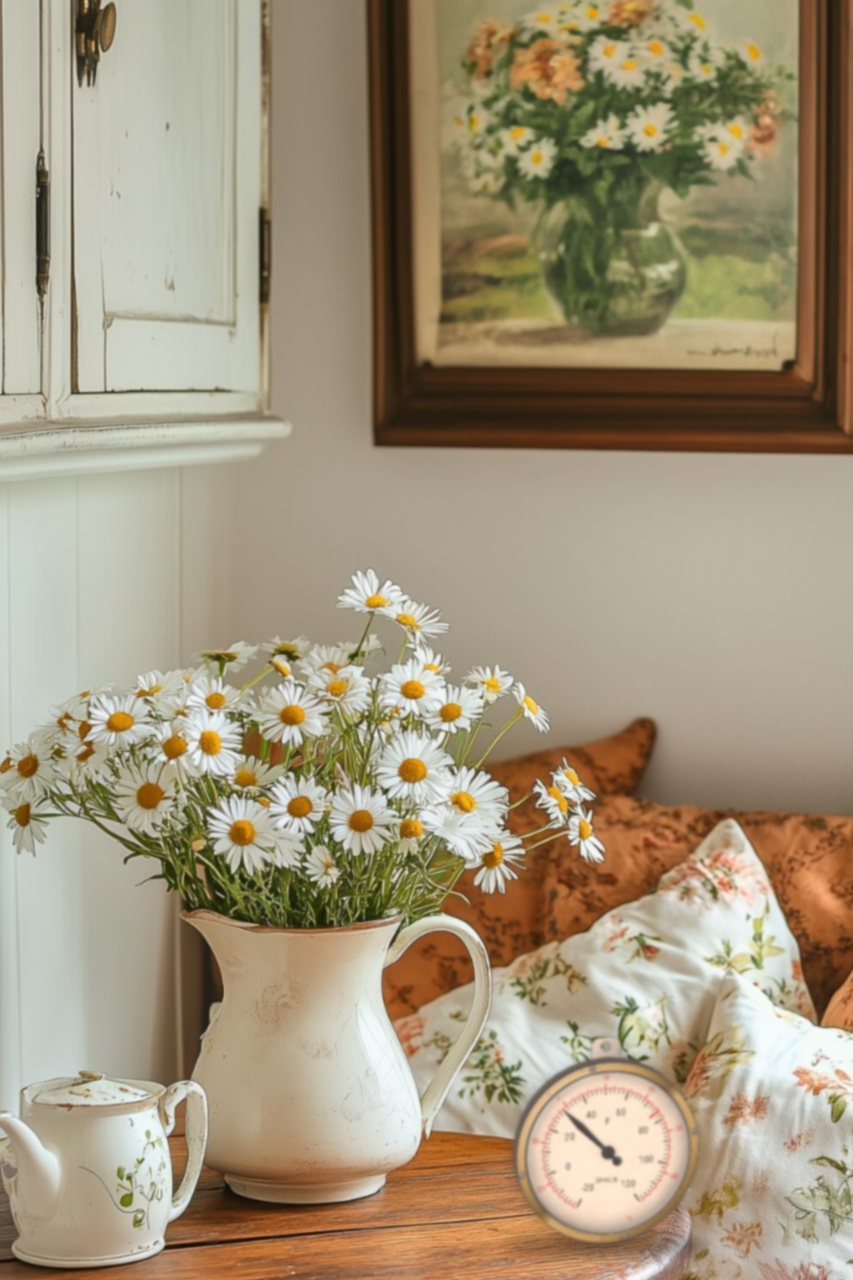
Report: 30 °F
